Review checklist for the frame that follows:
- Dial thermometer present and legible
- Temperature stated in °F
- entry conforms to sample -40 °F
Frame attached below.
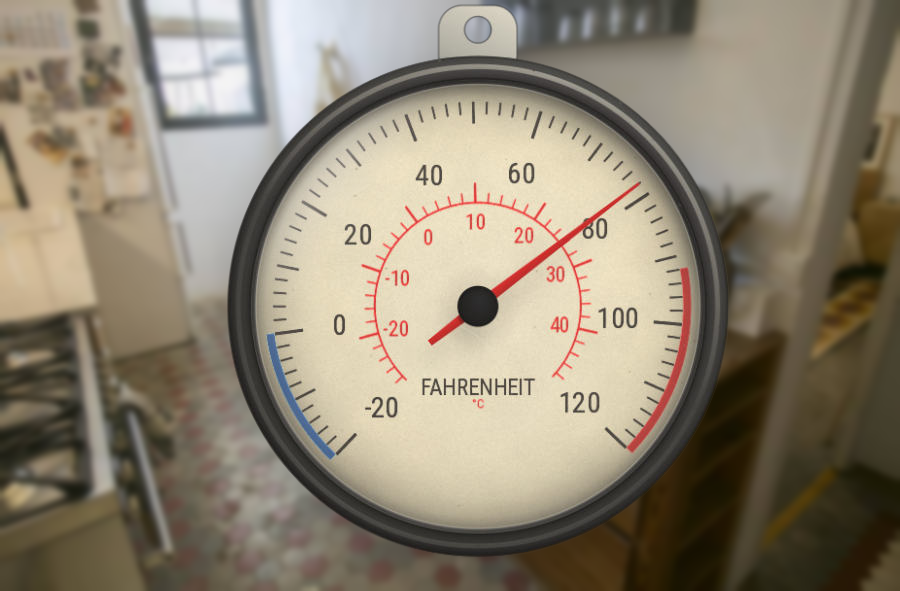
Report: 78 °F
